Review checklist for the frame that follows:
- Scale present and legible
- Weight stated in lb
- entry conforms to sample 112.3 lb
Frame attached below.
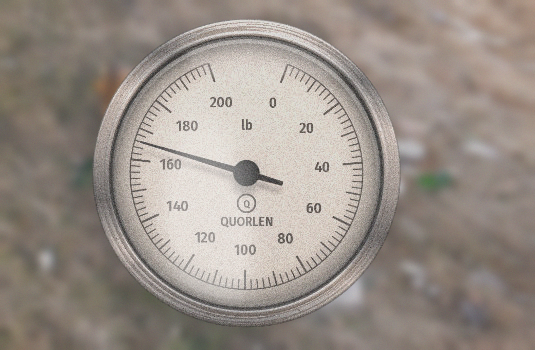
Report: 166 lb
